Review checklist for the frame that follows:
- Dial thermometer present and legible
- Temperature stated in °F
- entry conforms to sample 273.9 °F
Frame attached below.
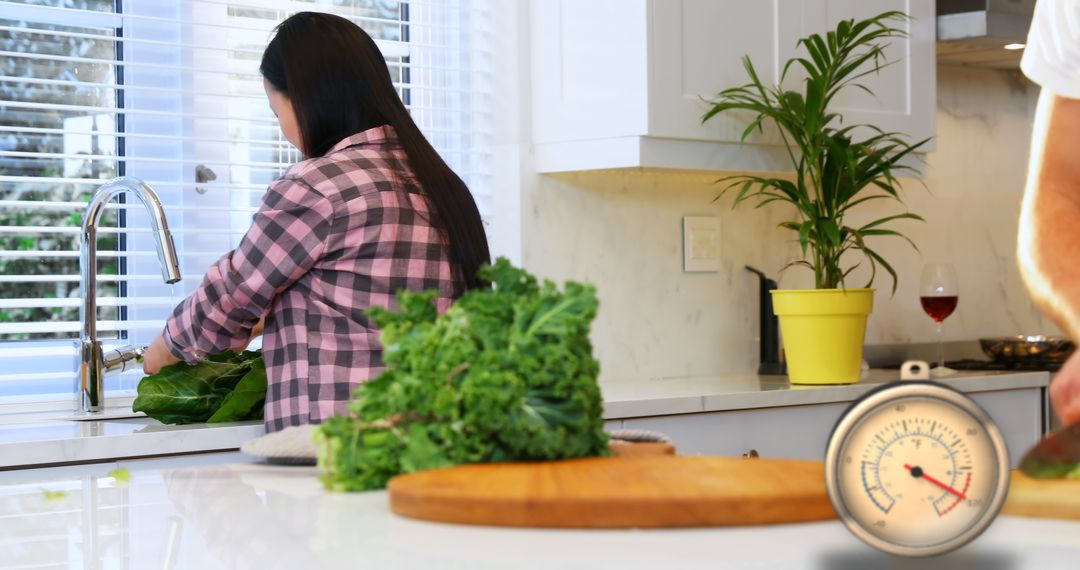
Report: 120 °F
